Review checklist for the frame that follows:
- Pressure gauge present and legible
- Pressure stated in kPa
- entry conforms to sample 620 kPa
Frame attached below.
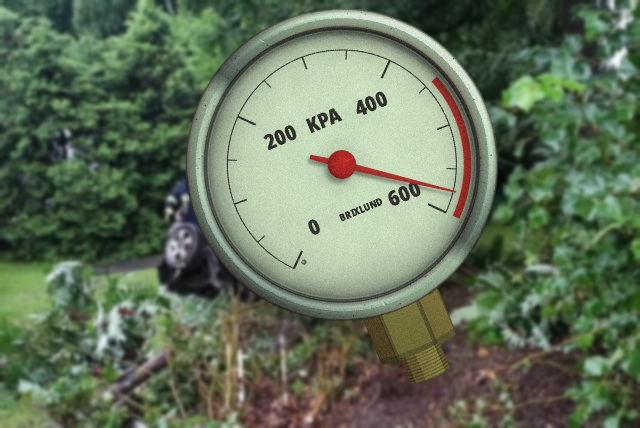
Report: 575 kPa
